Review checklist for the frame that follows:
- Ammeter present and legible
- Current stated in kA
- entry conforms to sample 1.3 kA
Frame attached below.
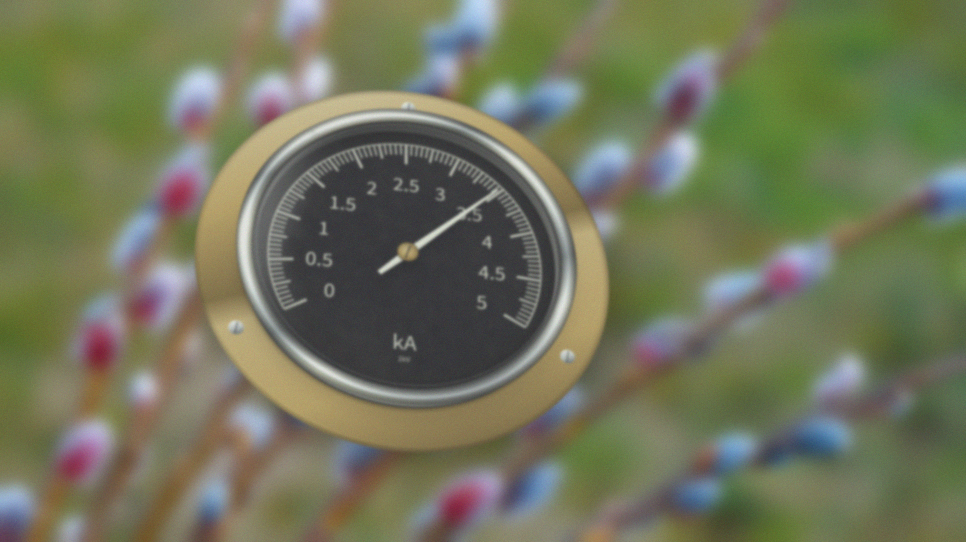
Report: 3.5 kA
